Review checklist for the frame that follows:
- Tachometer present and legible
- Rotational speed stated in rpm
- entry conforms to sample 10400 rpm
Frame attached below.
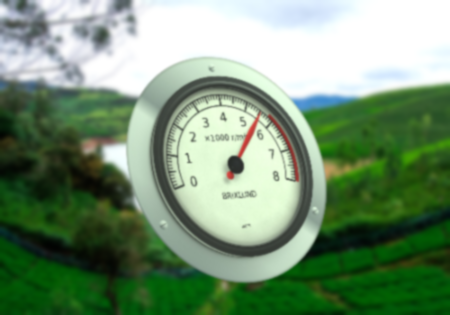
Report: 5500 rpm
